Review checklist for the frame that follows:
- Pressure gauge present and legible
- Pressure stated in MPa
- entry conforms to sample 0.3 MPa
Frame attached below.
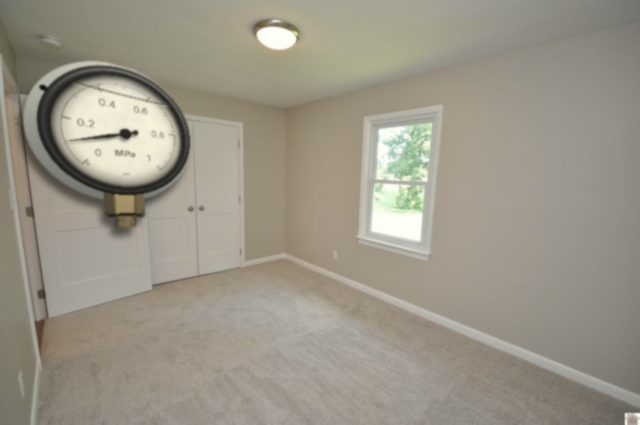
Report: 0.1 MPa
